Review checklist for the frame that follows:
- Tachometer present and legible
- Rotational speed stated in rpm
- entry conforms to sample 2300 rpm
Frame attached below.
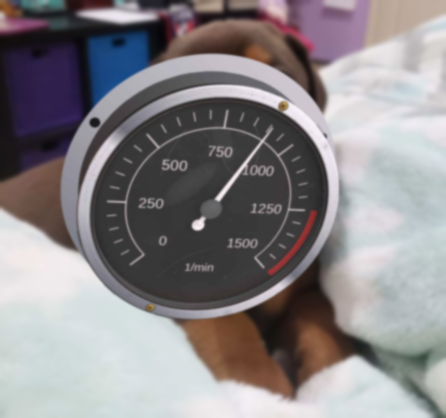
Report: 900 rpm
